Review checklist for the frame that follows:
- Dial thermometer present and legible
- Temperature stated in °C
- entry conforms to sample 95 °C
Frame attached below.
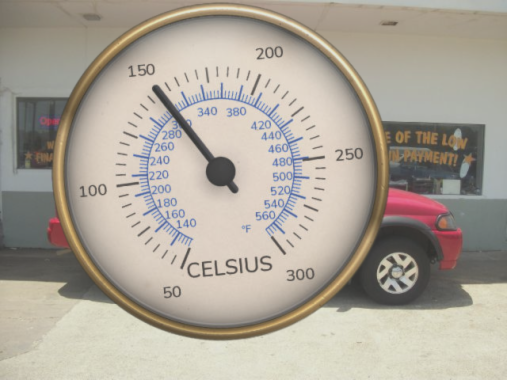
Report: 150 °C
